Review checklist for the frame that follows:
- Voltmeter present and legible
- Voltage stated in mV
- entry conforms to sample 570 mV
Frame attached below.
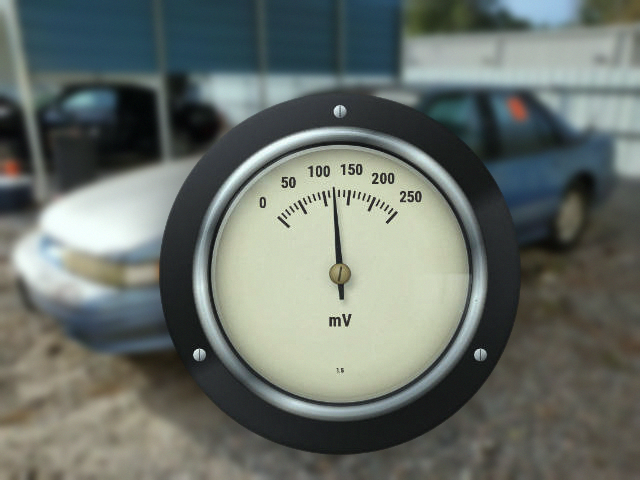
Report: 120 mV
